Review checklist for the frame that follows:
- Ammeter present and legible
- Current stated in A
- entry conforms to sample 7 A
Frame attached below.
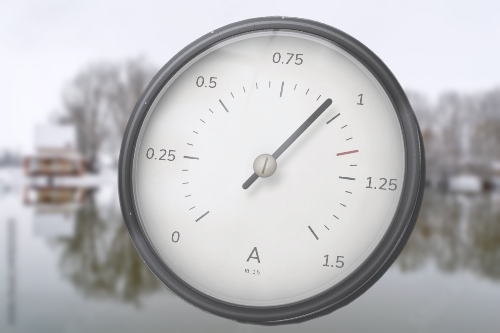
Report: 0.95 A
